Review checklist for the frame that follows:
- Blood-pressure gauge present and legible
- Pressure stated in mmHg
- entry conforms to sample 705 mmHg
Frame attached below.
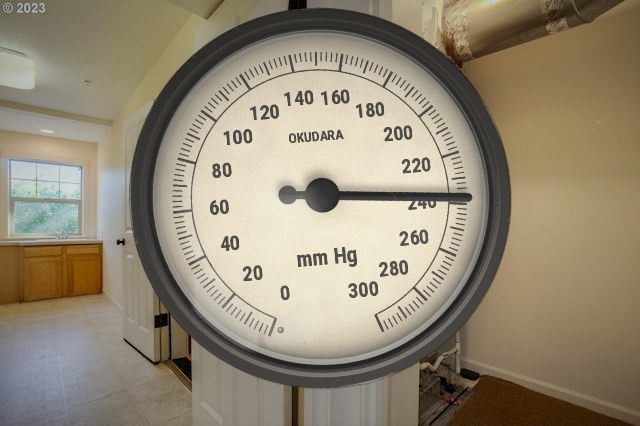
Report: 238 mmHg
